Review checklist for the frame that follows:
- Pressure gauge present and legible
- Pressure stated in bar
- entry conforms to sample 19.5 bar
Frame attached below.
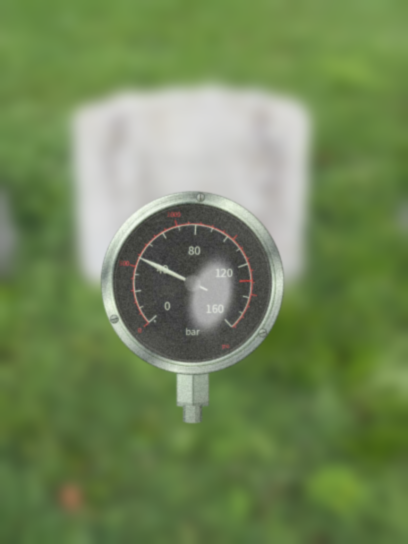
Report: 40 bar
